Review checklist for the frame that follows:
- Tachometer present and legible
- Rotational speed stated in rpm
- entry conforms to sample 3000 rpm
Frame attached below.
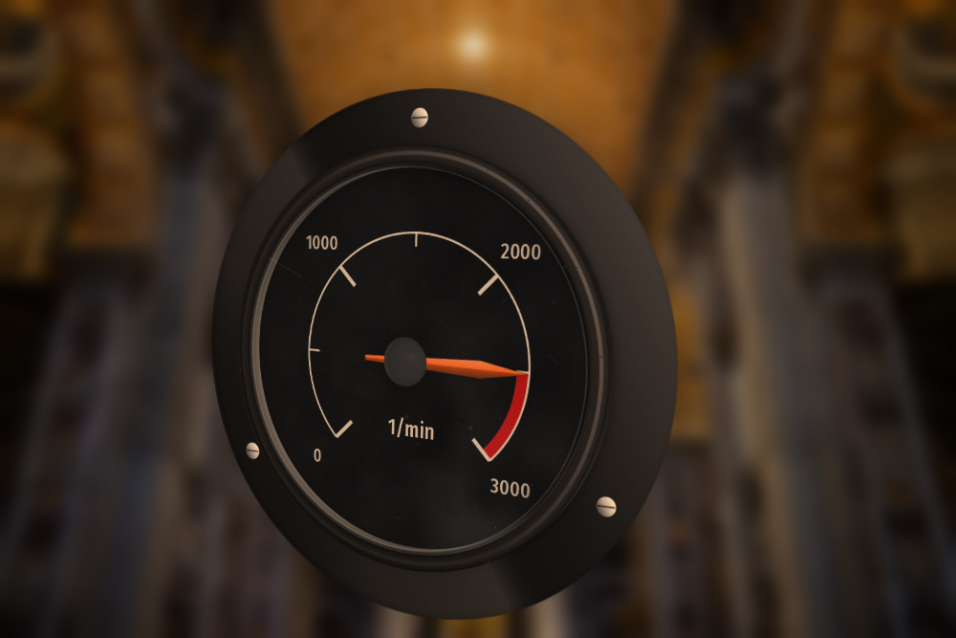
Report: 2500 rpm
